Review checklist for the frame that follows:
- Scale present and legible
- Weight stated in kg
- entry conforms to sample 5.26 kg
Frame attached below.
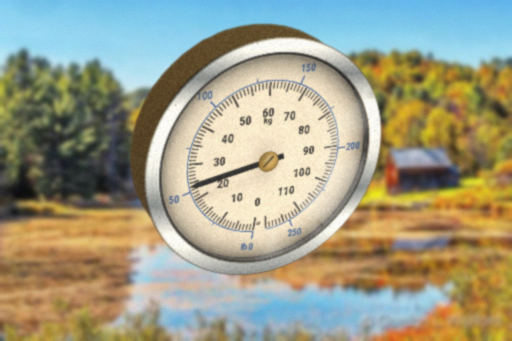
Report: 25 kg
